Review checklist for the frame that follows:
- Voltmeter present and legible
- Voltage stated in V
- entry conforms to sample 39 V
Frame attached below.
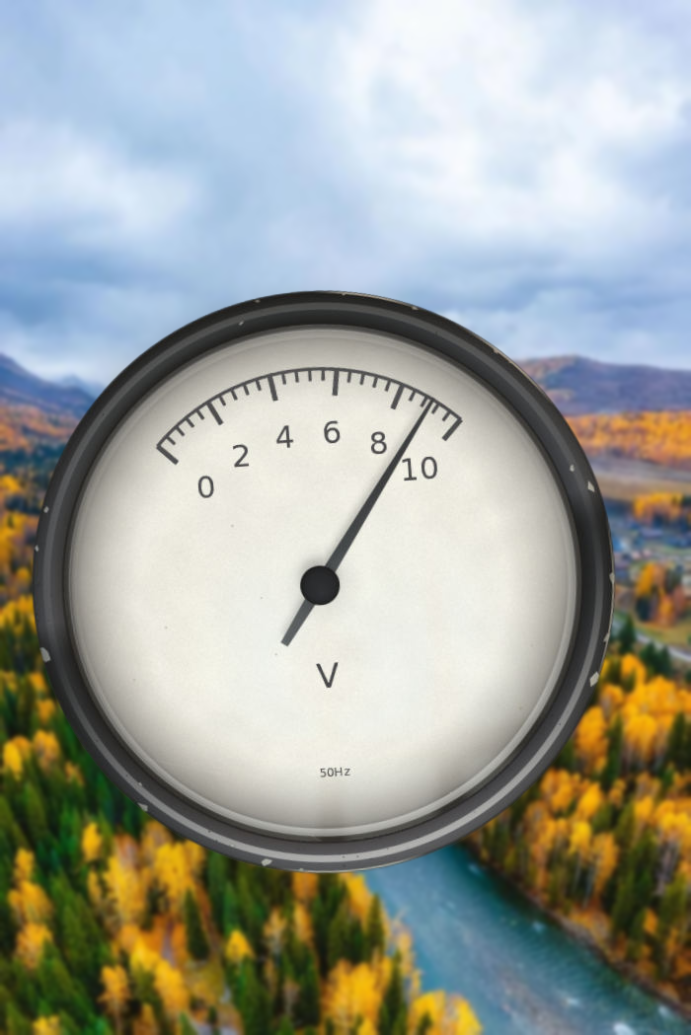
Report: 9 V
